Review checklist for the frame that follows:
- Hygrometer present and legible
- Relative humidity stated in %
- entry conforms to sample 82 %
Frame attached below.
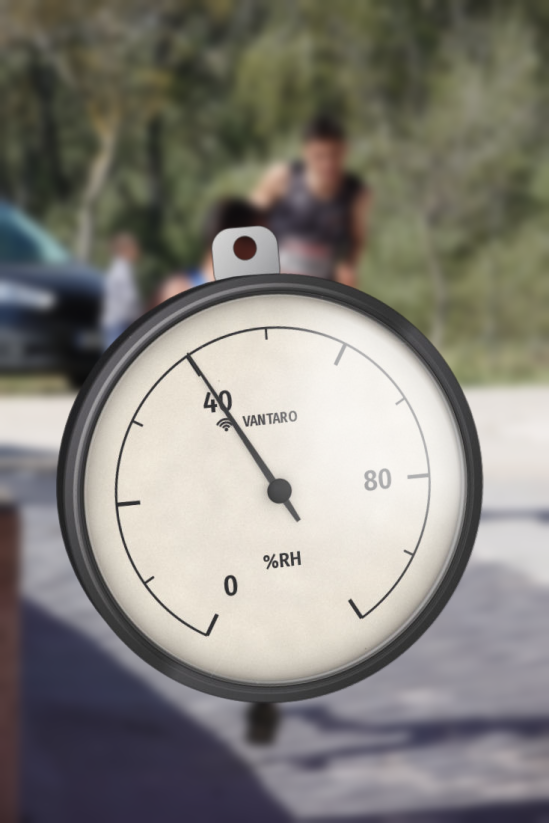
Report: 40 %
